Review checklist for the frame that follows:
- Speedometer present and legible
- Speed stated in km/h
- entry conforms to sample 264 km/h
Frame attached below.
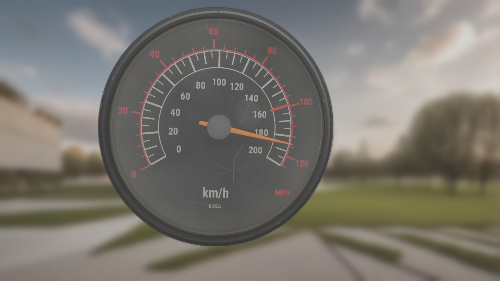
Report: 185 km/h
